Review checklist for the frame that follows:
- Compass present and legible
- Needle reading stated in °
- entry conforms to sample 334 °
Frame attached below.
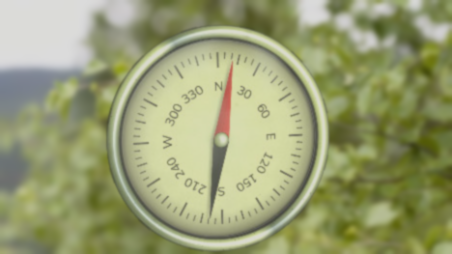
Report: 10 °
